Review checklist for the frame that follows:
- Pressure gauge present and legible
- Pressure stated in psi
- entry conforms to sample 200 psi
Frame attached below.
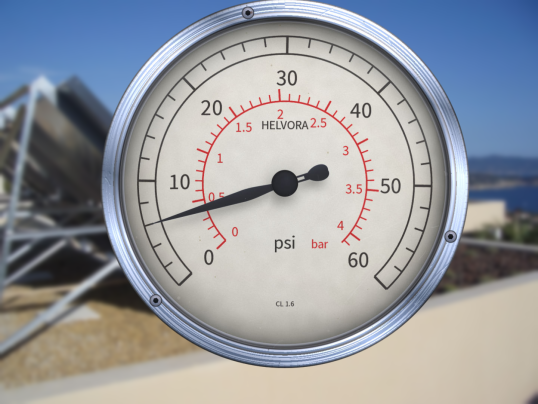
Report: 6 psi
